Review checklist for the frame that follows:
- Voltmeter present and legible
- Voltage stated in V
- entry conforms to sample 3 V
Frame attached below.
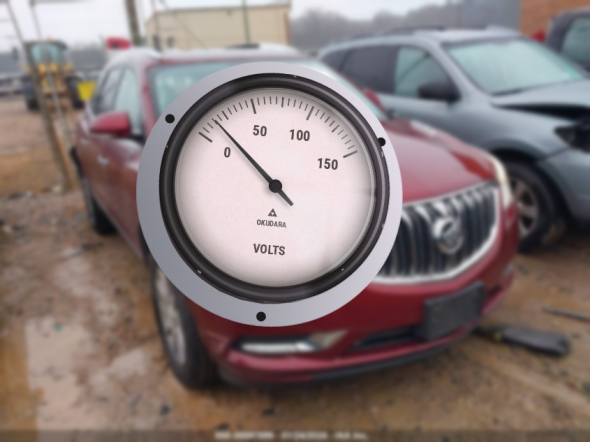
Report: 15 V
